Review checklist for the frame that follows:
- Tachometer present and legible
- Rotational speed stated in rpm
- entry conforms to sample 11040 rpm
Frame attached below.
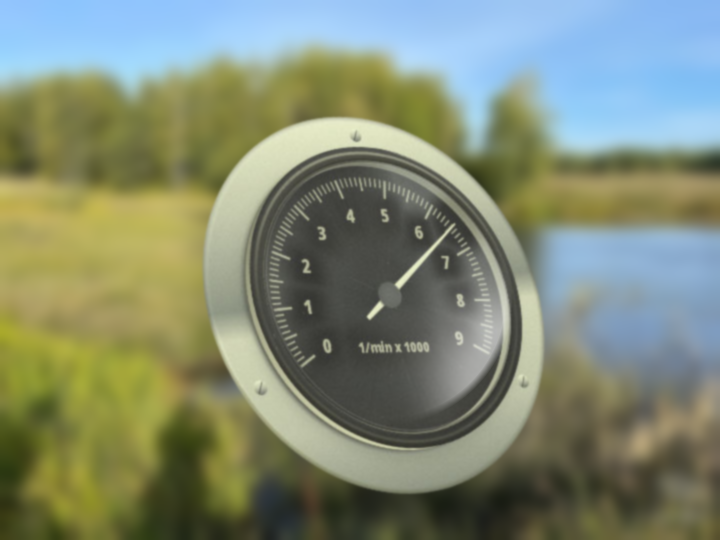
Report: 6500 rpm
